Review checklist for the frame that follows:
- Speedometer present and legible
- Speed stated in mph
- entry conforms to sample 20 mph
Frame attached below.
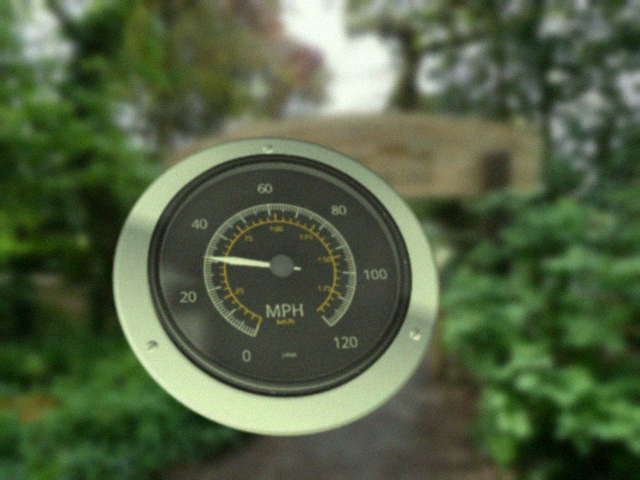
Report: 30 mph
